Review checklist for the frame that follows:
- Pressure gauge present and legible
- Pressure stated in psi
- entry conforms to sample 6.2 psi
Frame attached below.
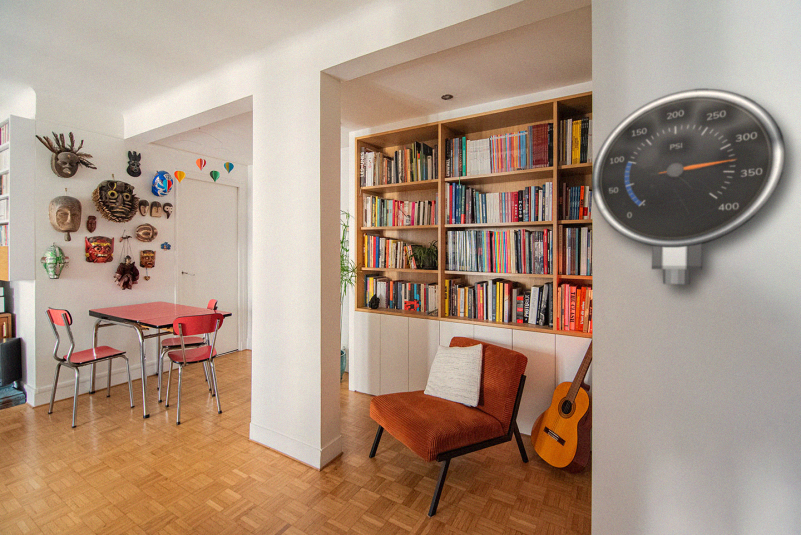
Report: 330 psi
